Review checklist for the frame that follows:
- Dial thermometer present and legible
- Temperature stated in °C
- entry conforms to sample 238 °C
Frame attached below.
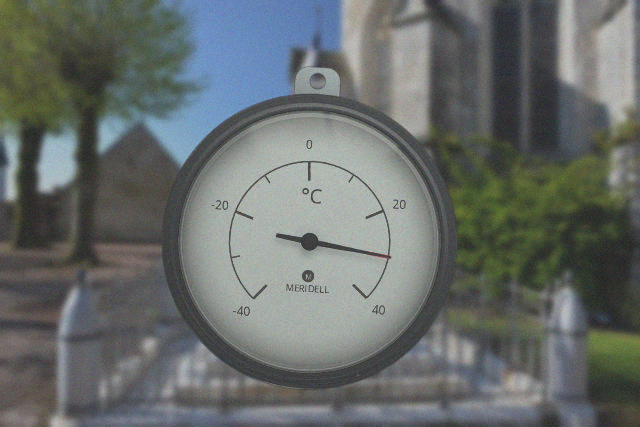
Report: 30 °C
